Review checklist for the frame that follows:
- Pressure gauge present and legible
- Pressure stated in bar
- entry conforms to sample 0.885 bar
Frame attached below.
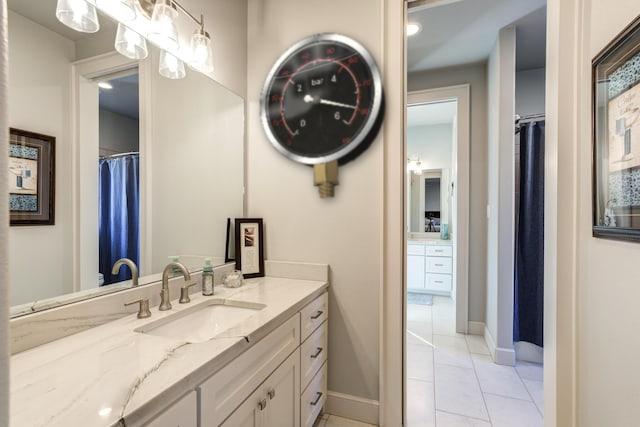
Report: 5.5 bar
